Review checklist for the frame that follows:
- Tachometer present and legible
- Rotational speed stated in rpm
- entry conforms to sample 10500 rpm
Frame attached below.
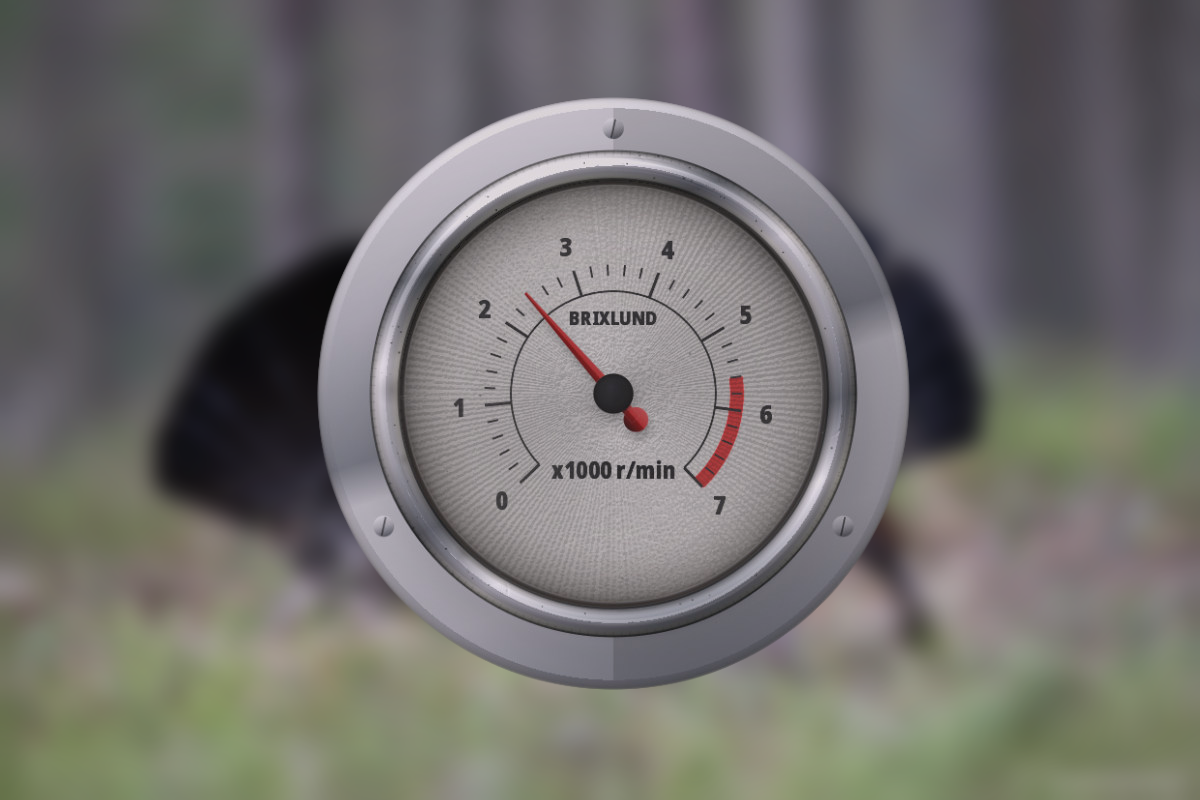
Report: 2400 rpm
